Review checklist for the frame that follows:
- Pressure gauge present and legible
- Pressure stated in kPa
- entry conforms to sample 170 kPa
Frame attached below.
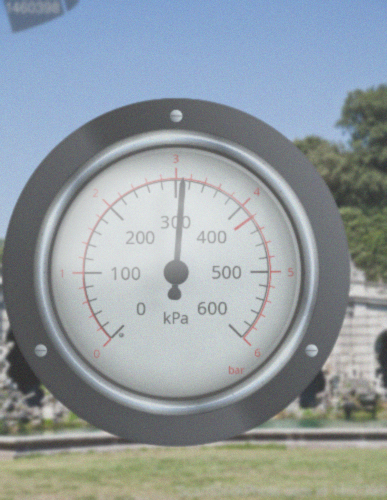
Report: 310 kPa
